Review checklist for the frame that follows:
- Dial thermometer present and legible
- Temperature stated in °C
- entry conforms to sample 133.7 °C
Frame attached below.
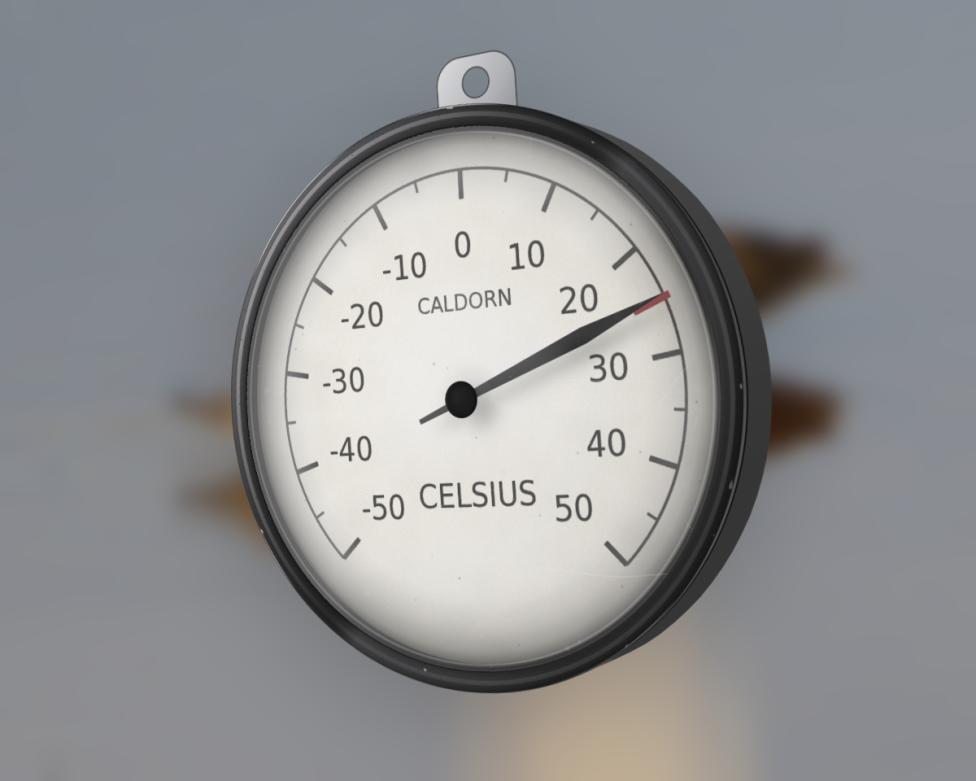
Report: 25 °C
